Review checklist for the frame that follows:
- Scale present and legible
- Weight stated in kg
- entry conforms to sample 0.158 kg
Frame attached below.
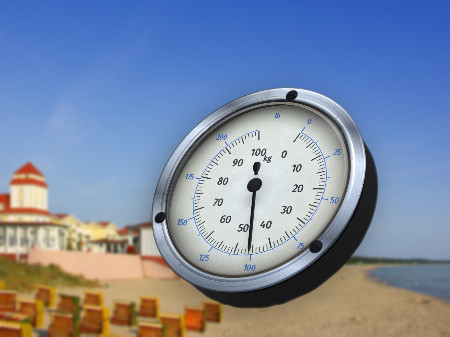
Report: 45 kg
